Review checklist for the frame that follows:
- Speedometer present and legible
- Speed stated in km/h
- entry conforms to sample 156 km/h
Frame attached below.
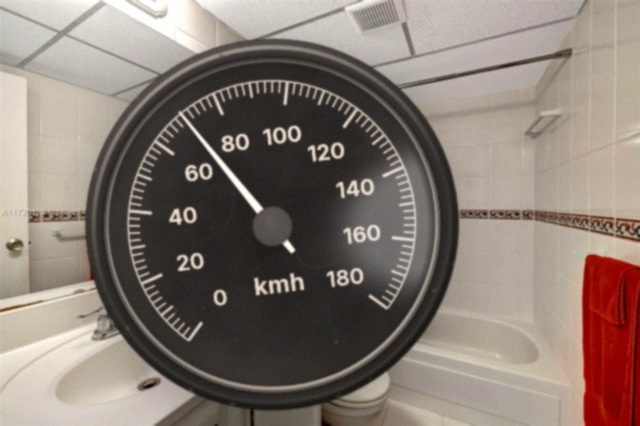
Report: 70 km/h
